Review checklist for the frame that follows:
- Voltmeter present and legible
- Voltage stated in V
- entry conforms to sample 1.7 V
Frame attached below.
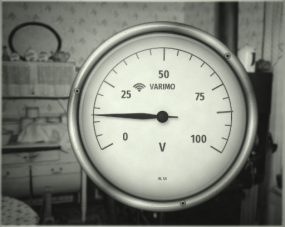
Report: 12.5 V
